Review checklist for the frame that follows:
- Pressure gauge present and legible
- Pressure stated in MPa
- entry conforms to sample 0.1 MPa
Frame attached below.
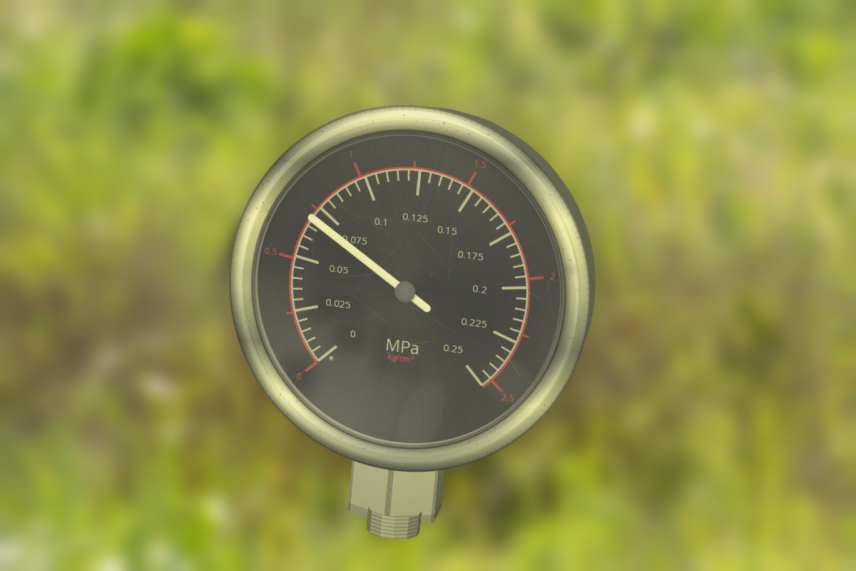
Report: 0.07 MPa
